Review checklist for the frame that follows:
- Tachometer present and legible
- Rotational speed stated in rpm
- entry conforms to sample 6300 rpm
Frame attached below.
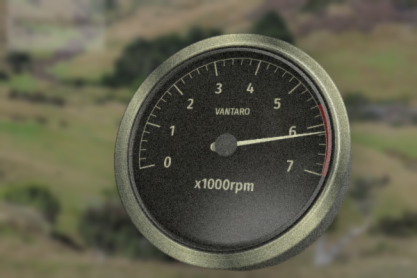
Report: 6200 rpm
